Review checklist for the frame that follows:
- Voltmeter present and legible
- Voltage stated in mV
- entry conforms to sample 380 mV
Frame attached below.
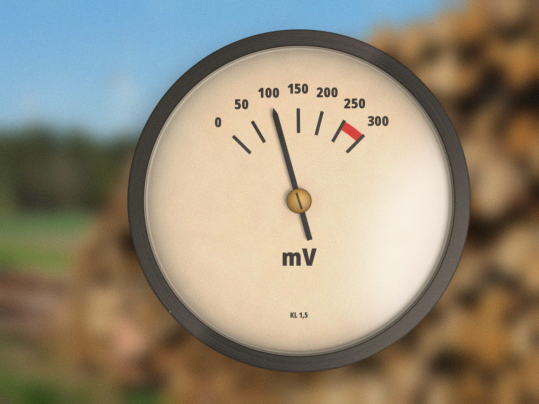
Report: 100 mV
